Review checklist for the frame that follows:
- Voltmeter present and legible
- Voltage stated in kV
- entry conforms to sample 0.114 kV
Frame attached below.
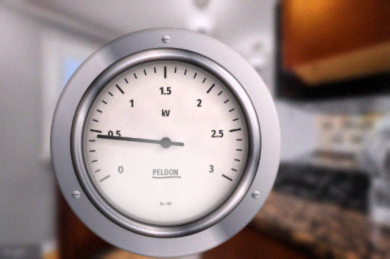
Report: 0.45 kV
